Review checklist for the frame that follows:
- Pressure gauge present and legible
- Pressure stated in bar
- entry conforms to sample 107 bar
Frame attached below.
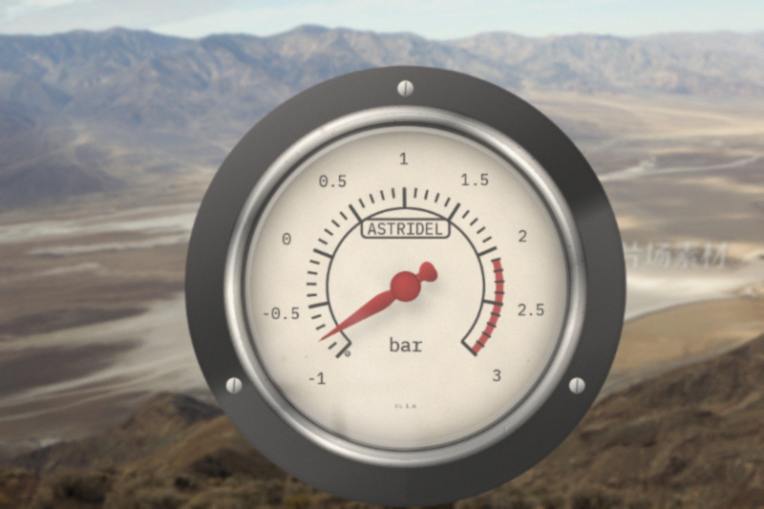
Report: -0.8 bar
